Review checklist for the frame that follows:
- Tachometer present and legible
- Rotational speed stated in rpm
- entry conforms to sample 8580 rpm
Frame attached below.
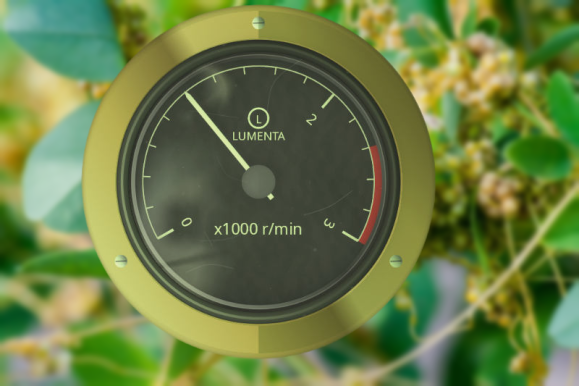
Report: 1000 rpm
